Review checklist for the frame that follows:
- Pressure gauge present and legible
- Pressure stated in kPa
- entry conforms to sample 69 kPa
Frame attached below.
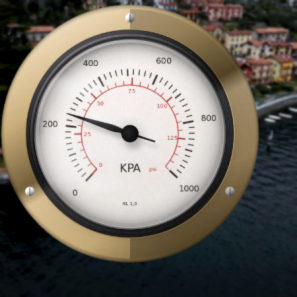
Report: 240 kPa
